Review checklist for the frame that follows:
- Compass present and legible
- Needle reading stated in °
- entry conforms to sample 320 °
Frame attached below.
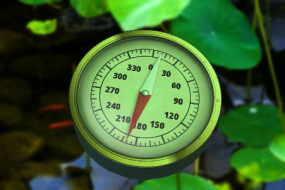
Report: 190 °
